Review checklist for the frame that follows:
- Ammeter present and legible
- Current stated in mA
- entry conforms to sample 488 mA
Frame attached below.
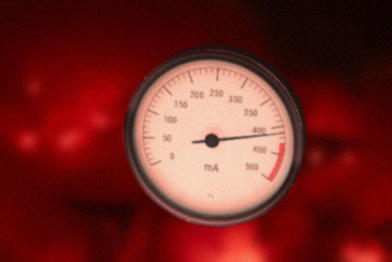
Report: 410 mA
